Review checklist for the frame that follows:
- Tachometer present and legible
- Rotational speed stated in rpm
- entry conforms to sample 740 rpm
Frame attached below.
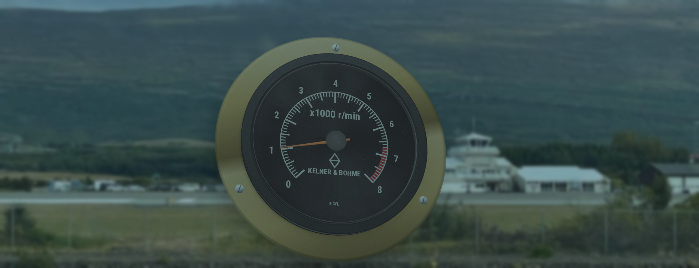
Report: 1000 rpm
